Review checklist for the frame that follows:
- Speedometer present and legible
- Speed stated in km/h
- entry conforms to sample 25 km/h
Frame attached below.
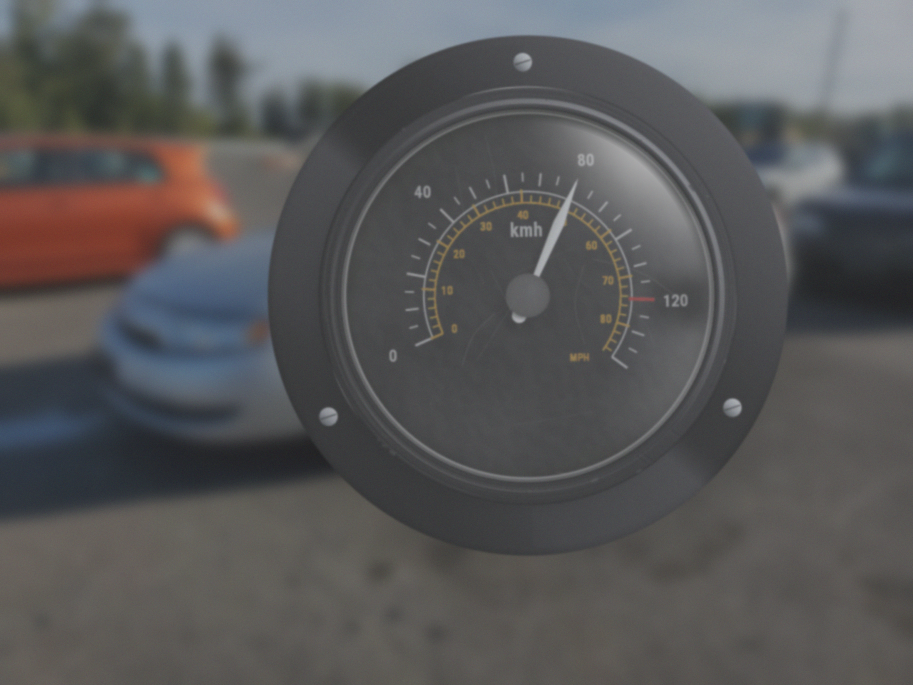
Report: 80 km/h
